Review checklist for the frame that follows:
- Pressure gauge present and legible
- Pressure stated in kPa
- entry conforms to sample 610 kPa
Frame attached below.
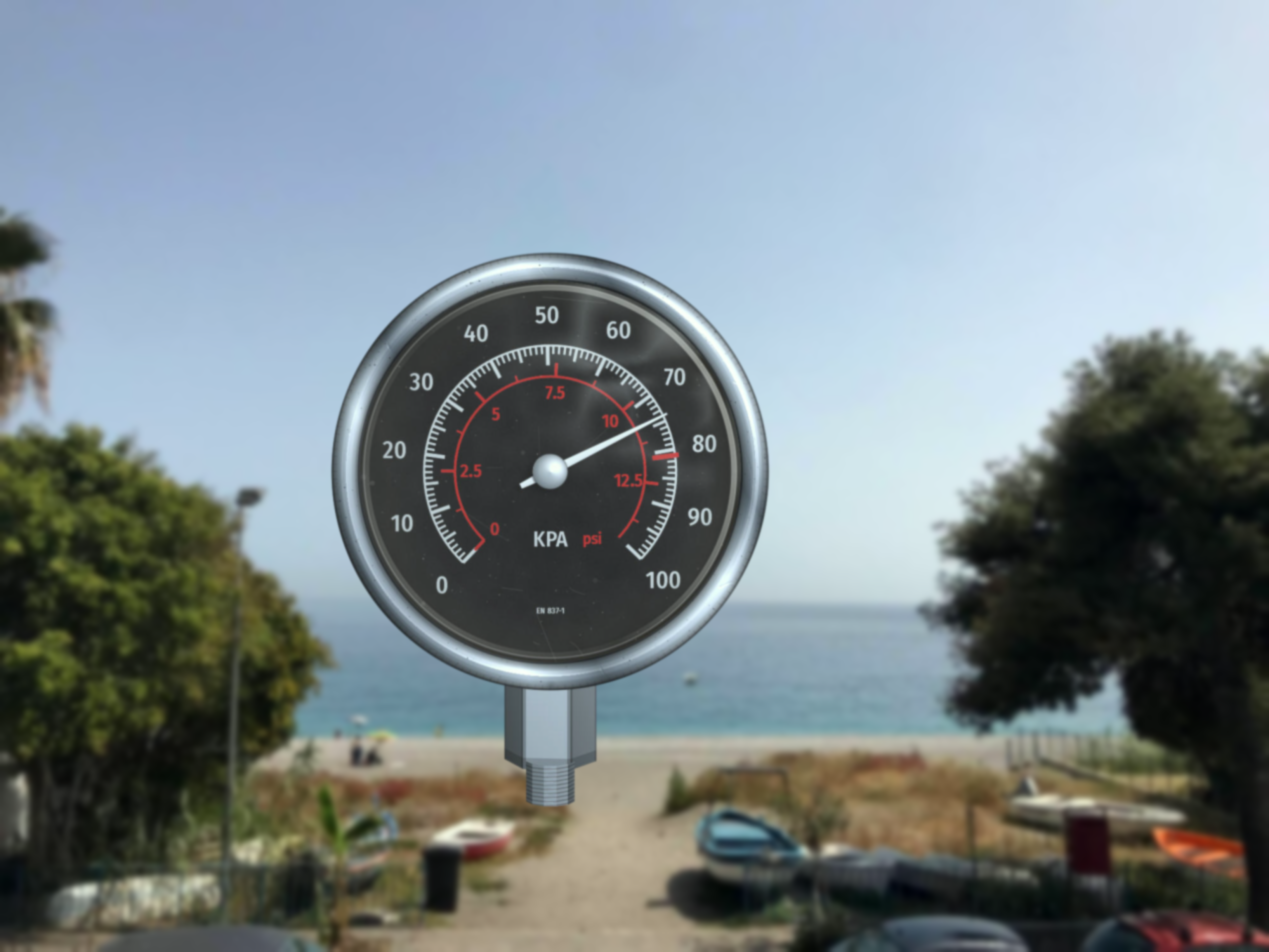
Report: 74 kPa
